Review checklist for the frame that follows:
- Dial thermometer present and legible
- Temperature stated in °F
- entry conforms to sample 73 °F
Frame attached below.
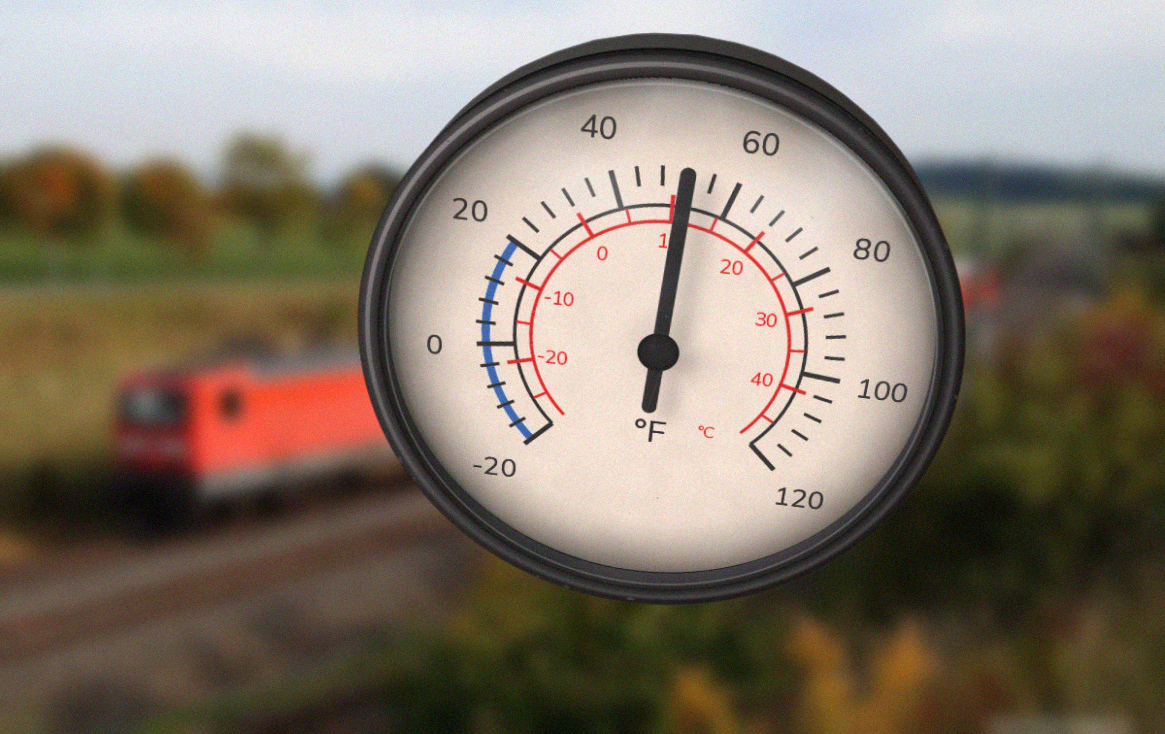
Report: 52 °F
